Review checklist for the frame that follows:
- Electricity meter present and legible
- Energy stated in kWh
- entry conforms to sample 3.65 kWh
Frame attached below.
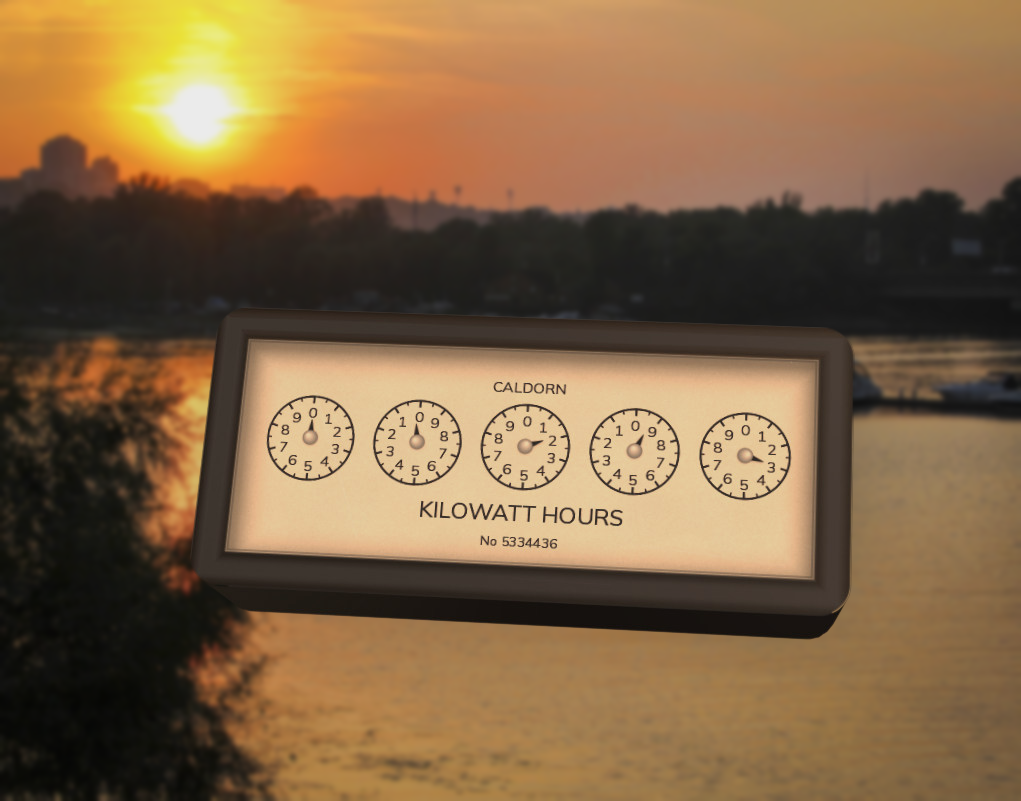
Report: 193 kWh
